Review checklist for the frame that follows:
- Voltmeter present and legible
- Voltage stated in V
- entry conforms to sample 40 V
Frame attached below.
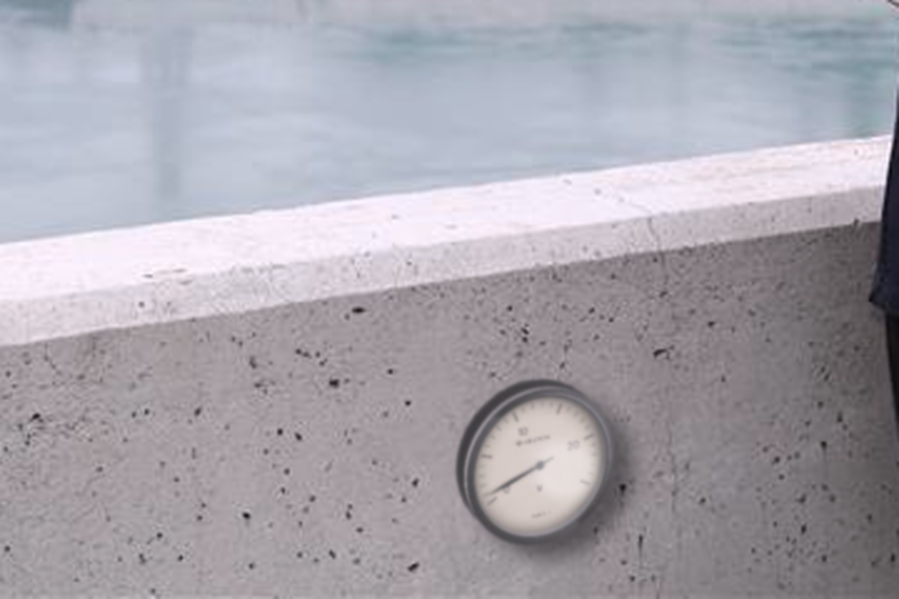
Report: 1 V
